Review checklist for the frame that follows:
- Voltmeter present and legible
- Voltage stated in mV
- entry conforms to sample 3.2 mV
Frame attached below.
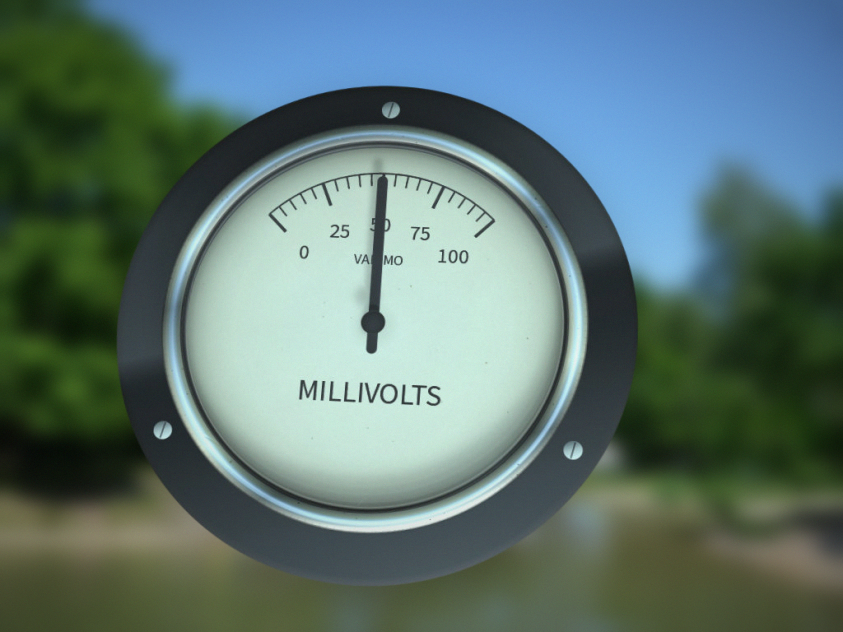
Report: 50 mV
